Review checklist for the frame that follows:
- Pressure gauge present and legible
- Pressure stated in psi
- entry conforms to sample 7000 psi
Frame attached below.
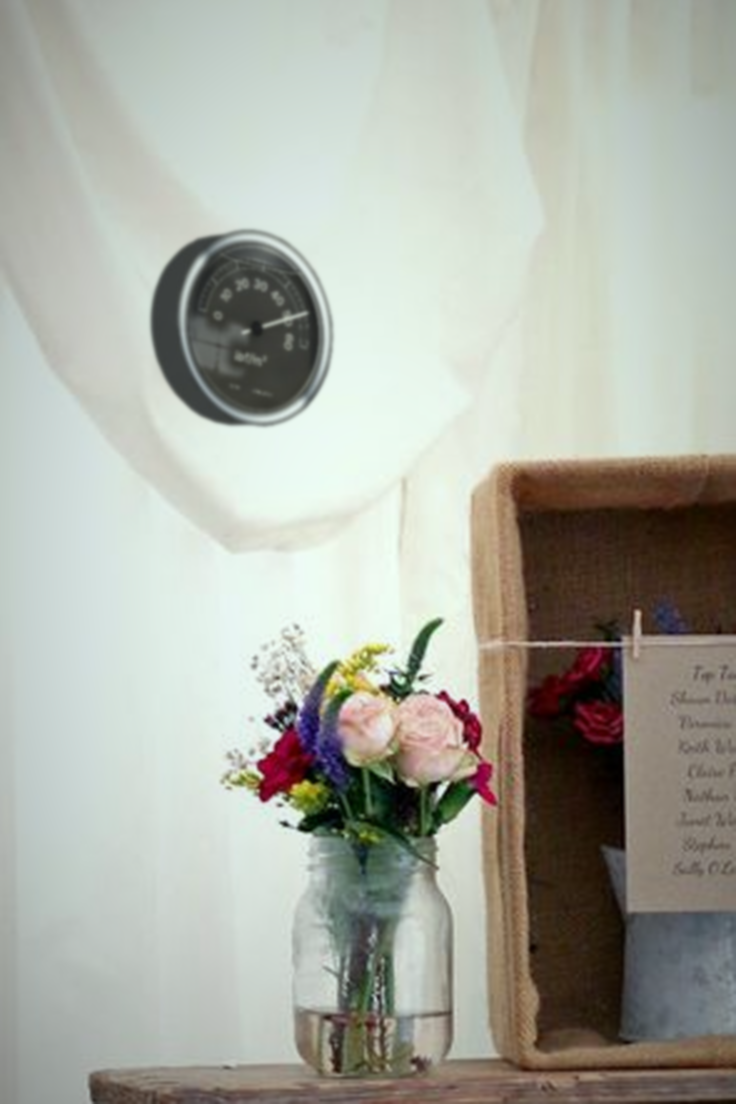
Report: 50 psi
